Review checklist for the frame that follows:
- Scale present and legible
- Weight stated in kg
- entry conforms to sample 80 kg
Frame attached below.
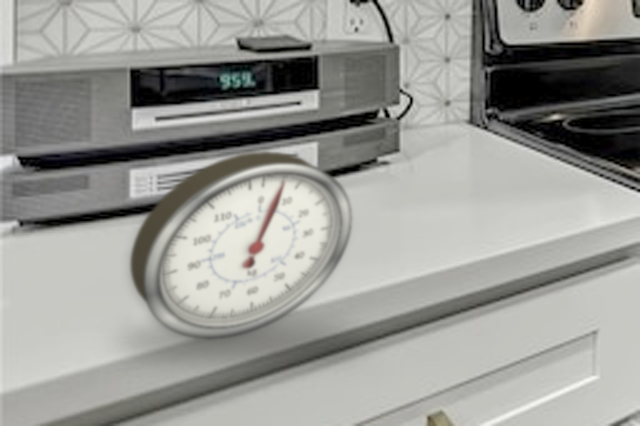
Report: 5 kg
